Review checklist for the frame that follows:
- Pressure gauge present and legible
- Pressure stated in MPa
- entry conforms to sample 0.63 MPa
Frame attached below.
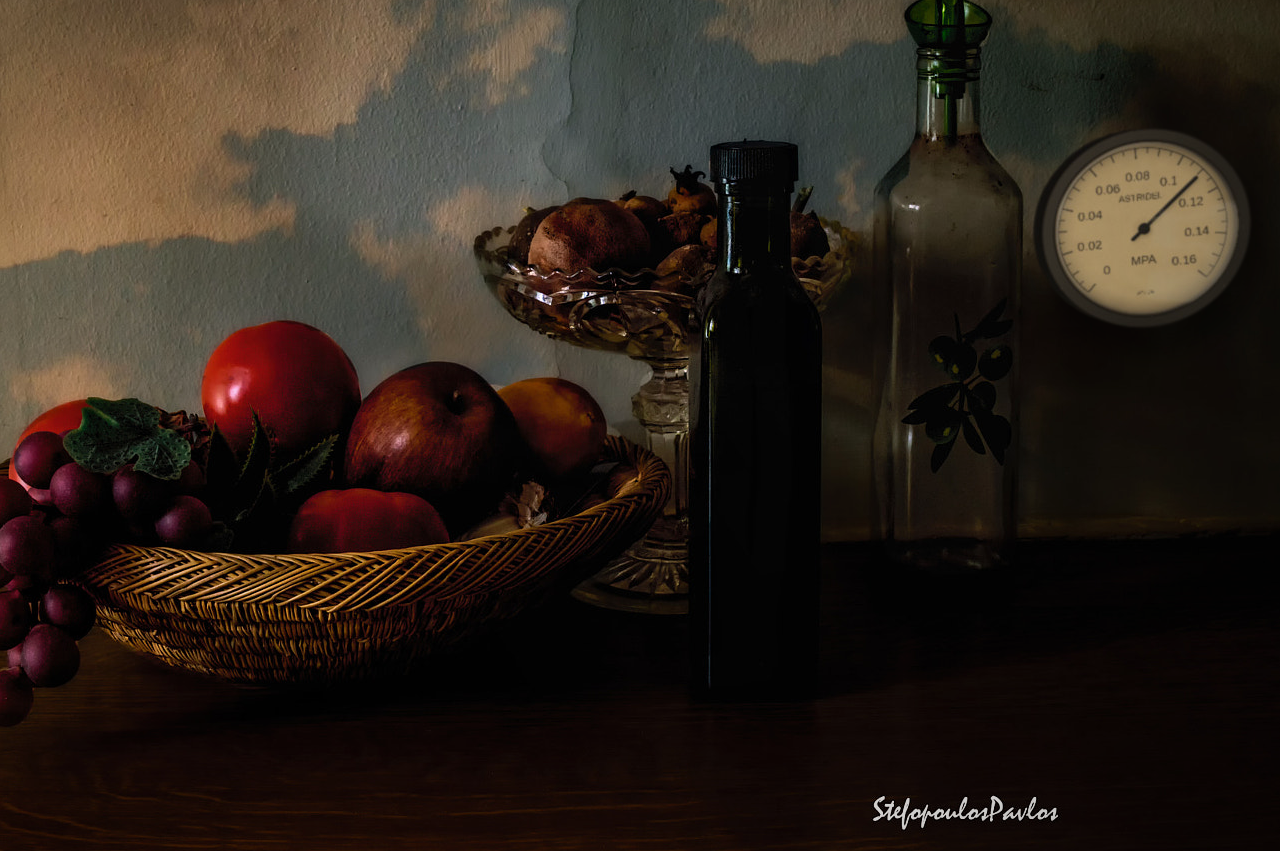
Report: 0.11 MPa
